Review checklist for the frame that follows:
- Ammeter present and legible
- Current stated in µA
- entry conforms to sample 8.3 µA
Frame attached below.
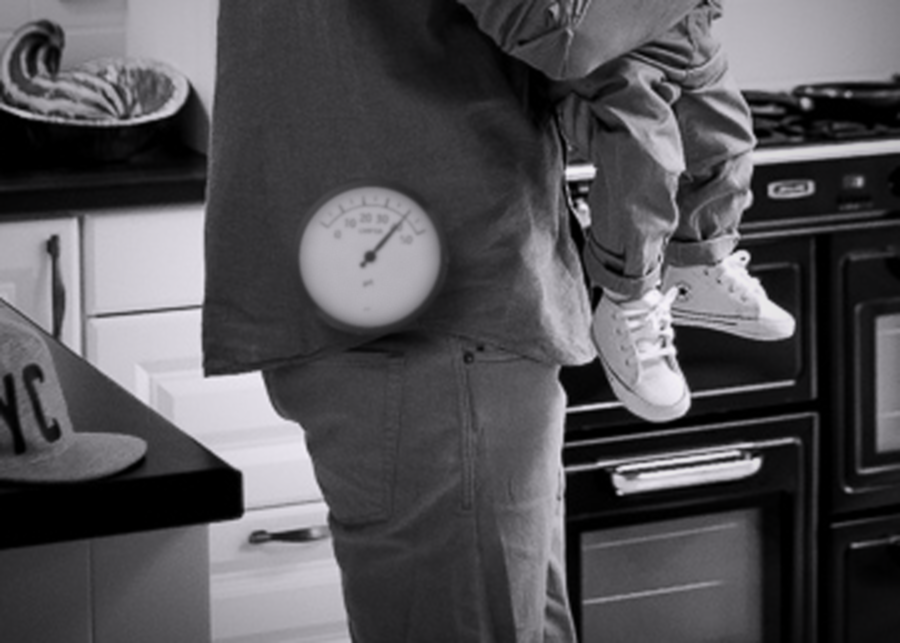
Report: 40 µA
